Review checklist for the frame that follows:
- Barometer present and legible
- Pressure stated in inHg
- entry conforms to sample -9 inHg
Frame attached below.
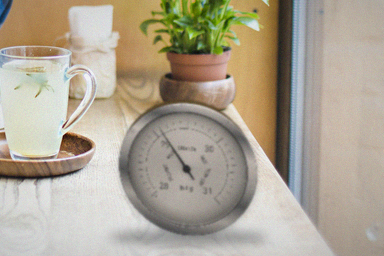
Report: 29.1 inHg
